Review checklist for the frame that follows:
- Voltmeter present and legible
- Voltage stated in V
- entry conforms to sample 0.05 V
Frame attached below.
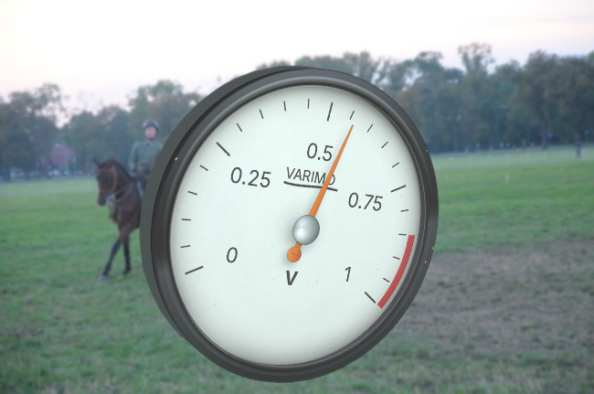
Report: 0.55 V
